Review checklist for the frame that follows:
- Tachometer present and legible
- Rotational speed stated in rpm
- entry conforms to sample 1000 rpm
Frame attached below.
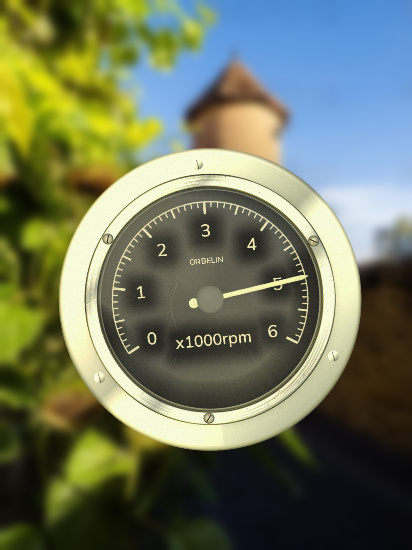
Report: 5000 rpm
